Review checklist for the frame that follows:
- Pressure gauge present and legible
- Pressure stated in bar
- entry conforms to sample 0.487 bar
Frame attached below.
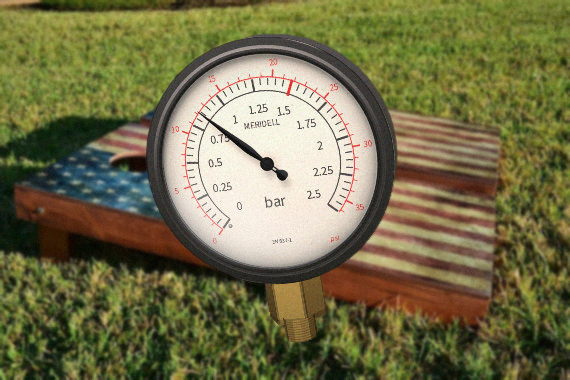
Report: 0.85 bar
